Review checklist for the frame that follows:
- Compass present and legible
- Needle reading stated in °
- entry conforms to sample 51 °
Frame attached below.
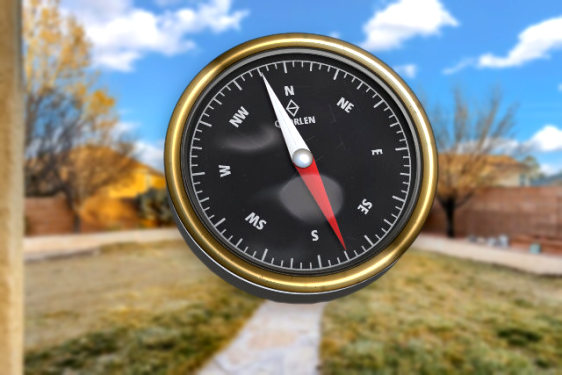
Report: 165 °
